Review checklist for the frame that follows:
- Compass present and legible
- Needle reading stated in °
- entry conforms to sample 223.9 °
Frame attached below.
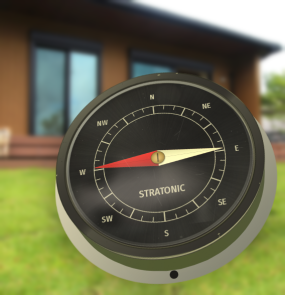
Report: 270 °
